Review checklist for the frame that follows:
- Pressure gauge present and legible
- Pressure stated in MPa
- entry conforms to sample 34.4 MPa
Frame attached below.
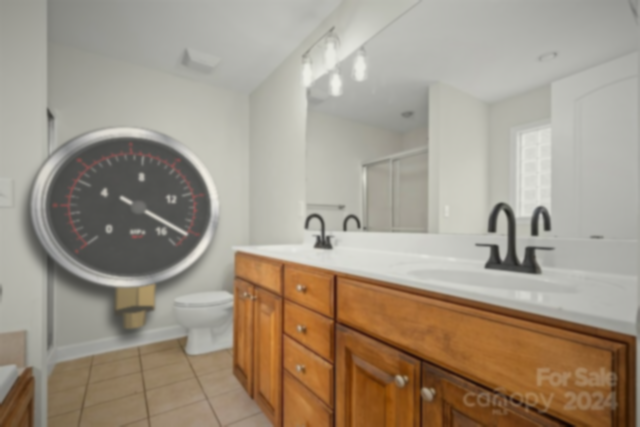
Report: 15 MPa
